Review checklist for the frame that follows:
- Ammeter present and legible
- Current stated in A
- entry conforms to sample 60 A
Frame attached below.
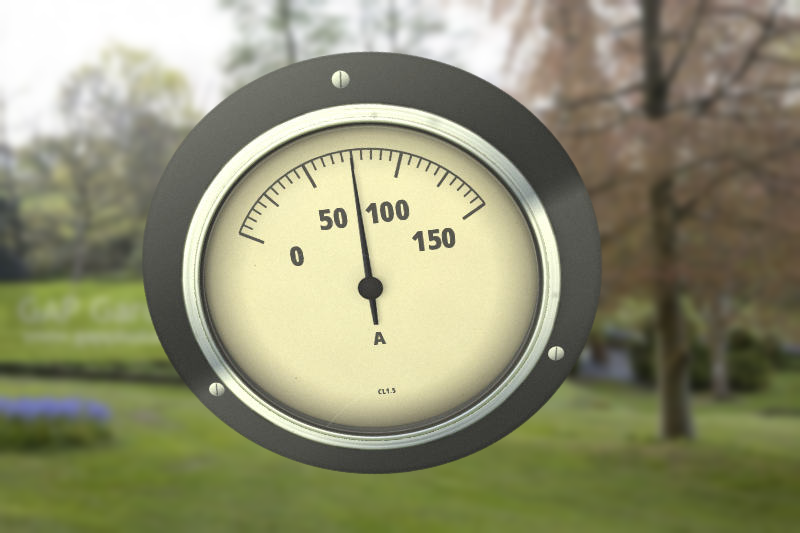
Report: 75 A
